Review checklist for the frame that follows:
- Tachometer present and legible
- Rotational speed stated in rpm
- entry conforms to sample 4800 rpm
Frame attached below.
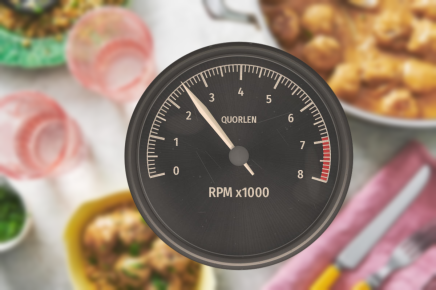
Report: 2500 rpm
